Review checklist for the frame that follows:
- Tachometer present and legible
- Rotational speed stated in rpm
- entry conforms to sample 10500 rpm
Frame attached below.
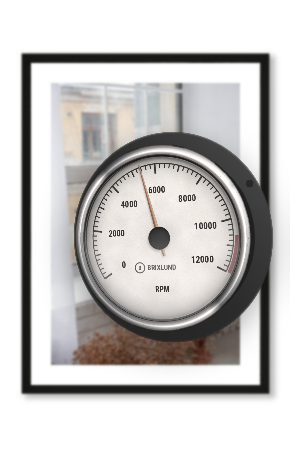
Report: 5400 rpm
